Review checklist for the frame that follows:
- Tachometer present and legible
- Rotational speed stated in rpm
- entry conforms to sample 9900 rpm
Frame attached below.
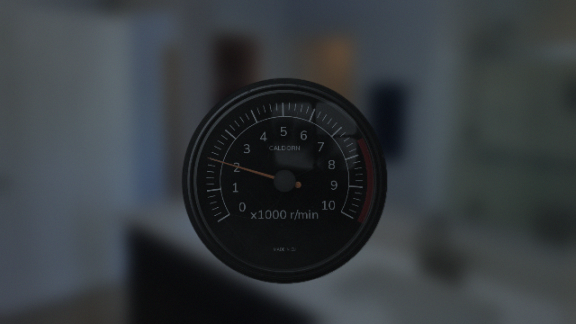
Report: 2000 rpm
